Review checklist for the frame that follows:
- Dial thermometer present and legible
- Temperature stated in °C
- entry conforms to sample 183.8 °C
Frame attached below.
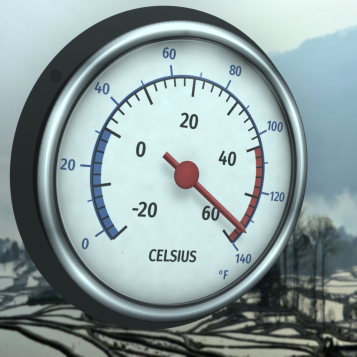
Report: 57 °C
